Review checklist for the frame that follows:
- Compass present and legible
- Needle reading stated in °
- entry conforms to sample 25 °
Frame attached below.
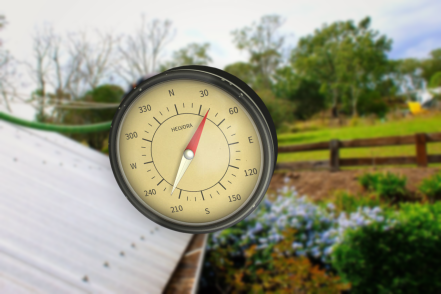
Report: 40 °
